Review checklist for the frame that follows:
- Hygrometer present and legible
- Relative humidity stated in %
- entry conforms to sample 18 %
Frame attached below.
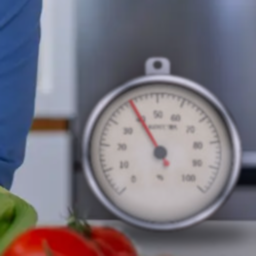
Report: 40 %
